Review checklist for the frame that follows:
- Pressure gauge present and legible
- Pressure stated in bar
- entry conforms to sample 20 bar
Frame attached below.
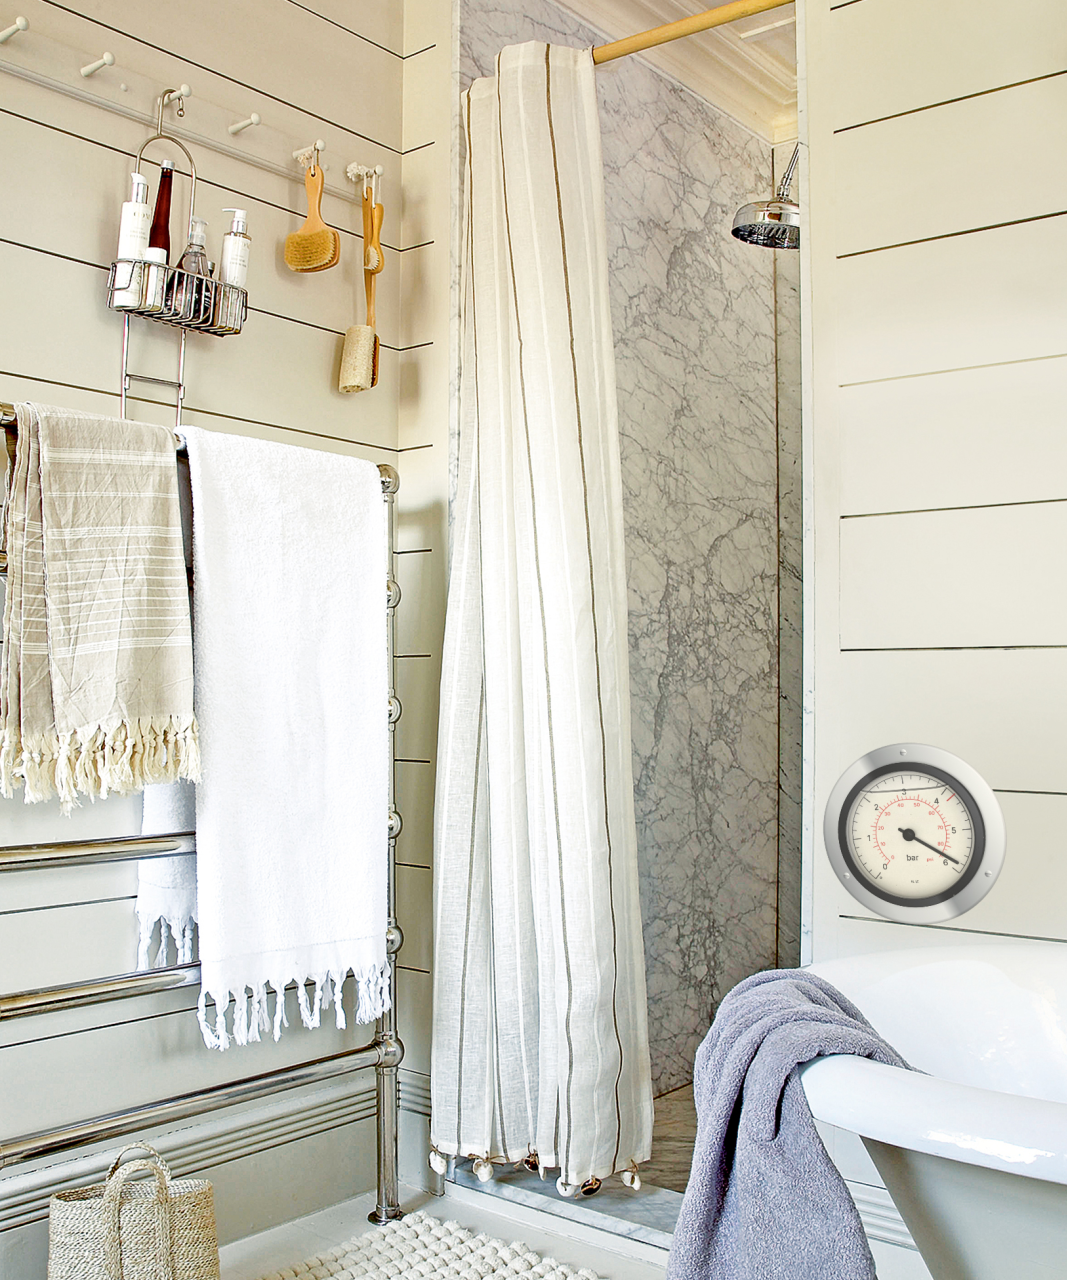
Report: 5.8 bar
